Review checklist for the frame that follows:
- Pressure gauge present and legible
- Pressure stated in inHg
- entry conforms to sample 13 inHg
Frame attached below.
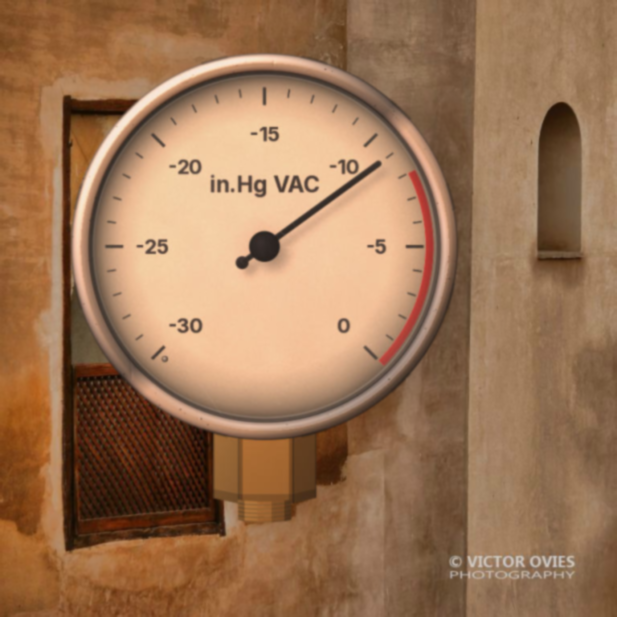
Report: -9 inHg
